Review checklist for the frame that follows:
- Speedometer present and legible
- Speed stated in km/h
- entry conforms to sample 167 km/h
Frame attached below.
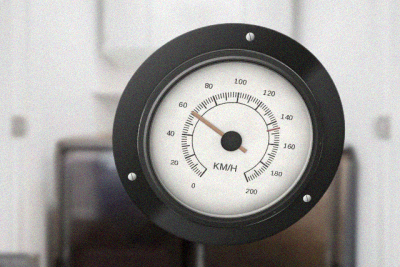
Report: 60 km/h
